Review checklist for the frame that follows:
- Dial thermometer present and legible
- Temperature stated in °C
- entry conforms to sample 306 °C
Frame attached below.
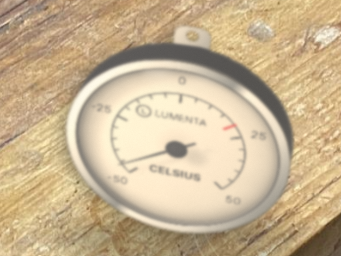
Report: -45 °C
